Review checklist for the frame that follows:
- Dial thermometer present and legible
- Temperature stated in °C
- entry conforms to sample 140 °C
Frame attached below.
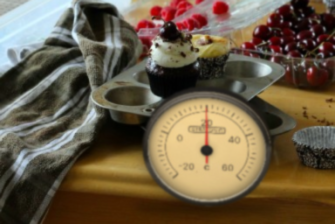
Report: 20 °C
